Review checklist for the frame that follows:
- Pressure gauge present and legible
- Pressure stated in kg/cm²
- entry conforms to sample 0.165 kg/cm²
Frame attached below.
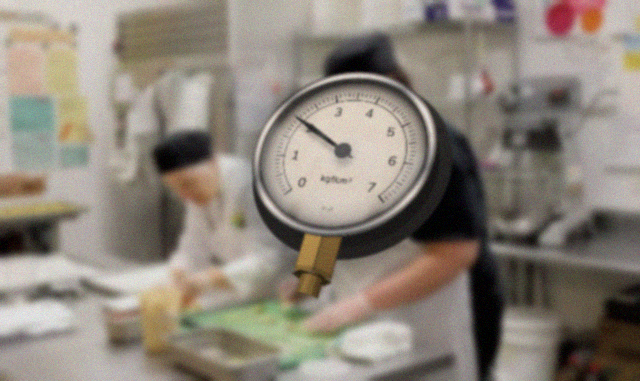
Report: 2 kg/cm²
